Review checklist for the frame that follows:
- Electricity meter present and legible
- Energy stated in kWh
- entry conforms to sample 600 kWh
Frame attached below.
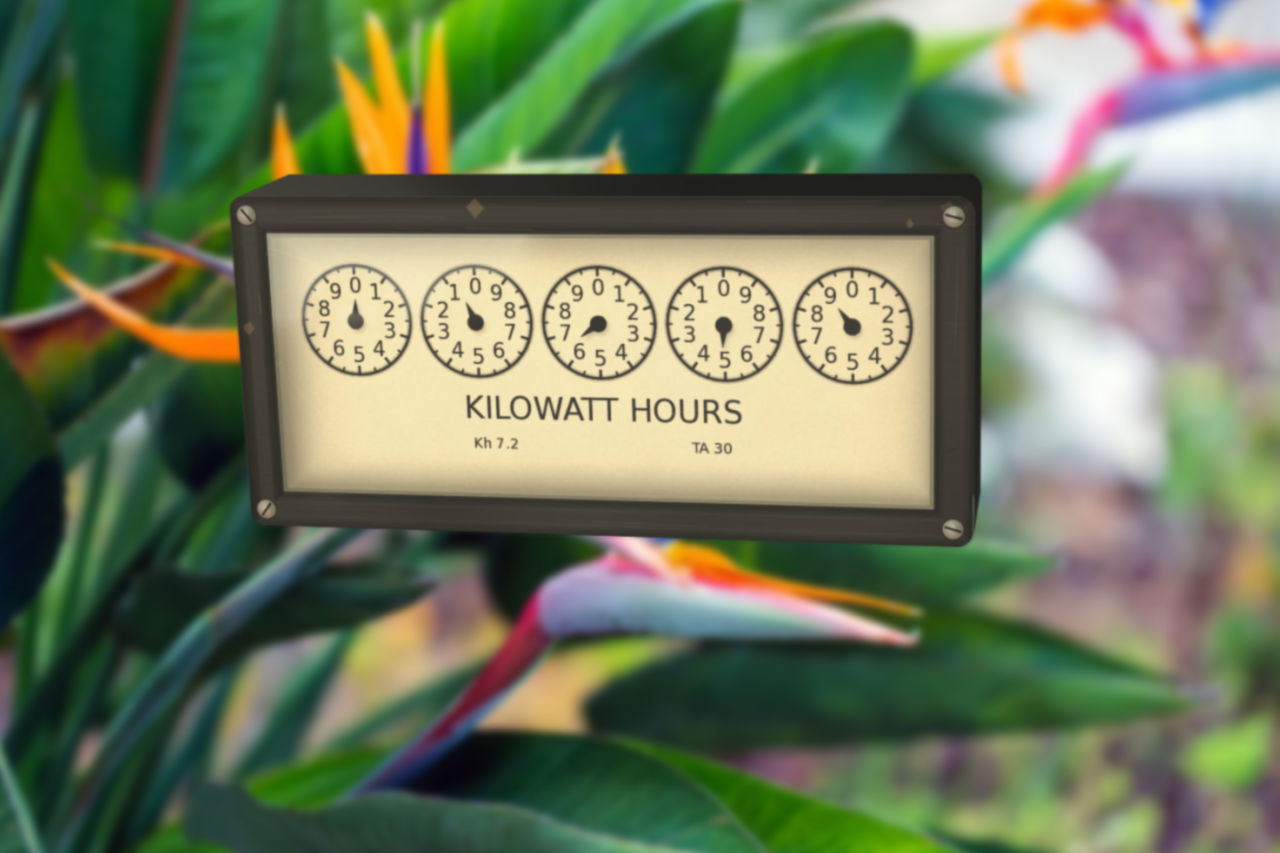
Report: 649 kWh
